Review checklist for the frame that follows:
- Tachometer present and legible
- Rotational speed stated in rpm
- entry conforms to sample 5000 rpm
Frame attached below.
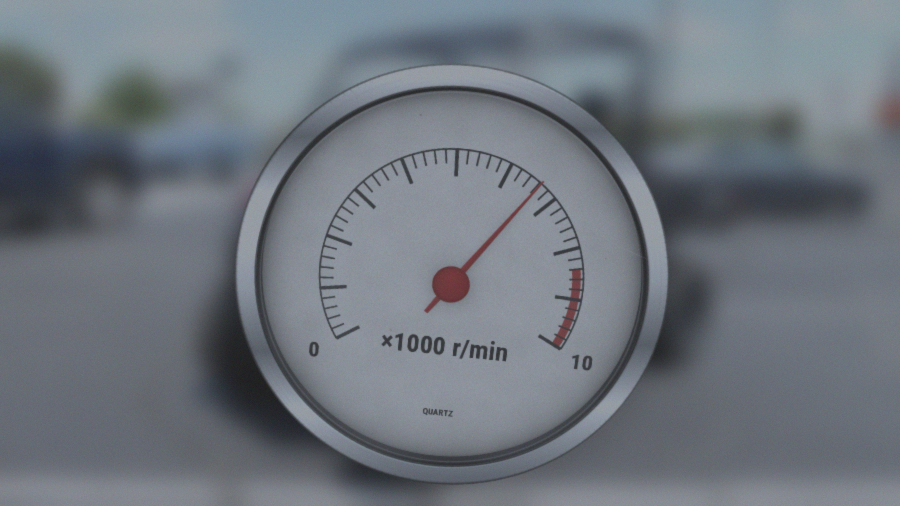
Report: 6600 rpm
